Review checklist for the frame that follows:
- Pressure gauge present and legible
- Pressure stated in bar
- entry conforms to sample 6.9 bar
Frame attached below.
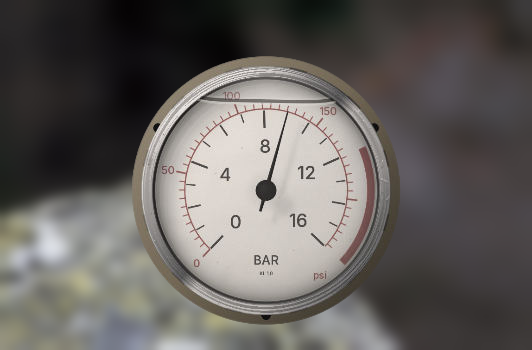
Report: 9 bar
